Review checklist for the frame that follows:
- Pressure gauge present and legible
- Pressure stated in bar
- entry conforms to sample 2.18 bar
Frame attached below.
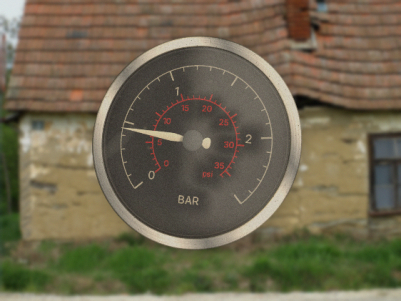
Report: 0.45 bar
